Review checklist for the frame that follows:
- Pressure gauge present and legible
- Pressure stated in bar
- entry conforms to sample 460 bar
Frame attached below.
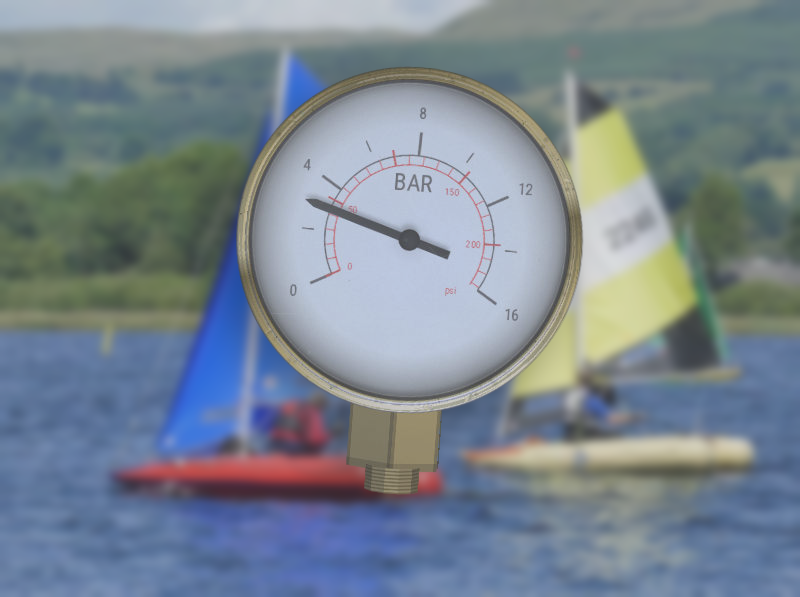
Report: 3 bar
